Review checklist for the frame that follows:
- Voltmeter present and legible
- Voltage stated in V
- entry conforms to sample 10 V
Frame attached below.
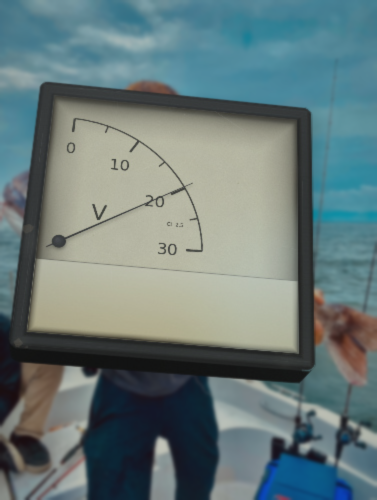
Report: 20 V
